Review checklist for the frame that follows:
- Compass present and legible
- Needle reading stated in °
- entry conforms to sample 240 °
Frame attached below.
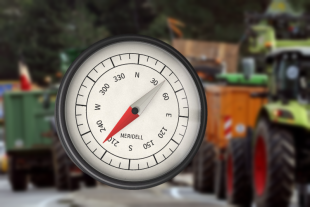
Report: 220 °
